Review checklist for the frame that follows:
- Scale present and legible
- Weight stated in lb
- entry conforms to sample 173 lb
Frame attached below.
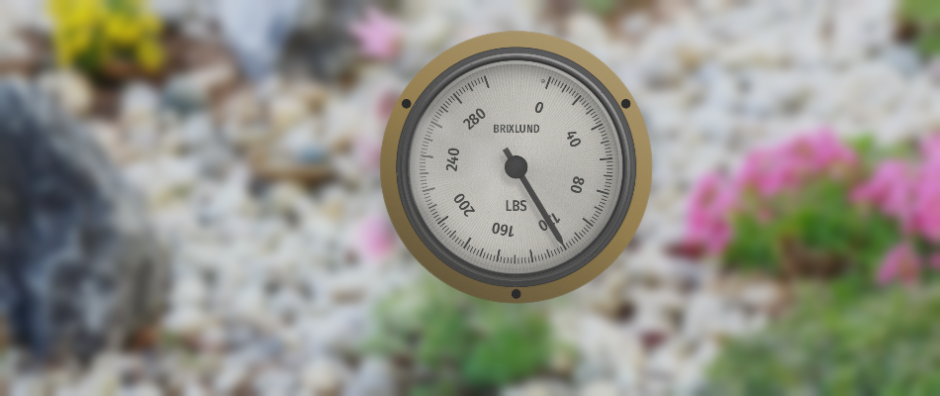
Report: 120 lb
